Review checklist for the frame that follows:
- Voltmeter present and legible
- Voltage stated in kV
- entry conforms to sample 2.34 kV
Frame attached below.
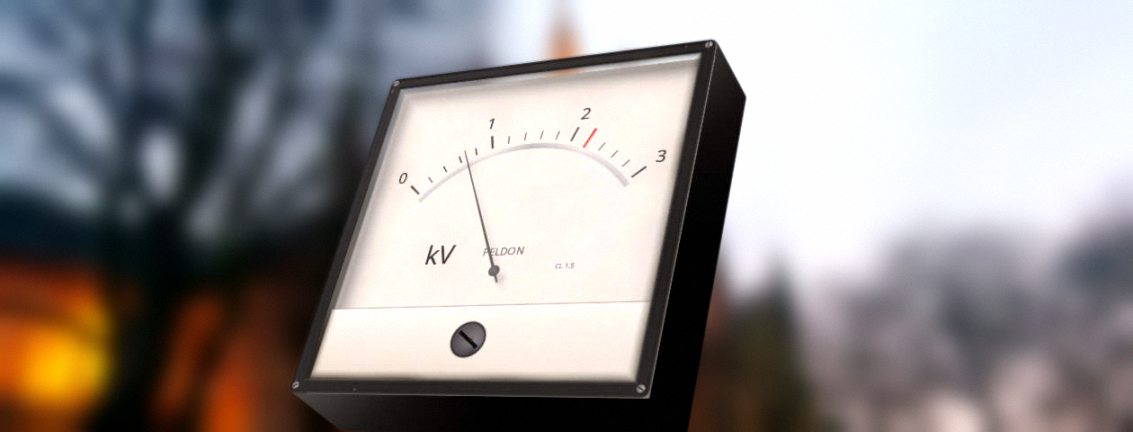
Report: 0.7 kV
